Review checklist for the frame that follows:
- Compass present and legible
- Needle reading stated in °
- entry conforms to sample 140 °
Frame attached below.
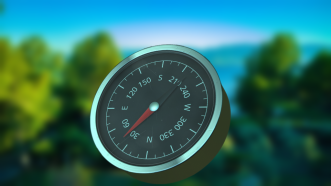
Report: 40 °
